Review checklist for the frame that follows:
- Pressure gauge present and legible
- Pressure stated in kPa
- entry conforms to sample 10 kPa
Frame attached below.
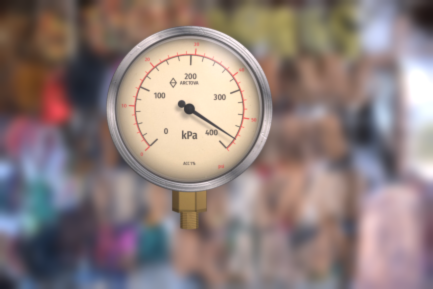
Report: 380 kPa
